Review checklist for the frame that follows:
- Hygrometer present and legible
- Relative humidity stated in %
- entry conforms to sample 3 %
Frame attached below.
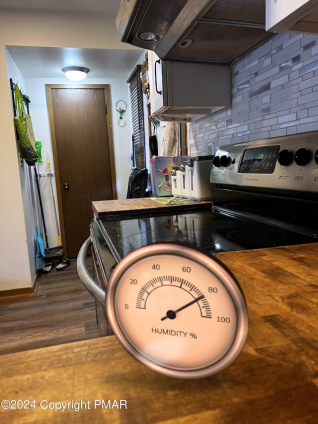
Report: 80 %
